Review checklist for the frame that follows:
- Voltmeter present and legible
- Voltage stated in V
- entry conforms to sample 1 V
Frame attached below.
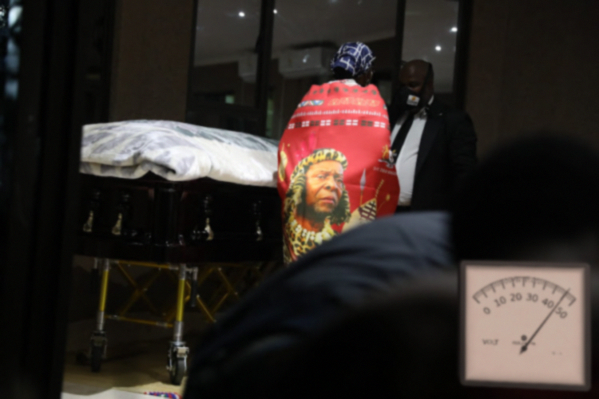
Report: 45 V
